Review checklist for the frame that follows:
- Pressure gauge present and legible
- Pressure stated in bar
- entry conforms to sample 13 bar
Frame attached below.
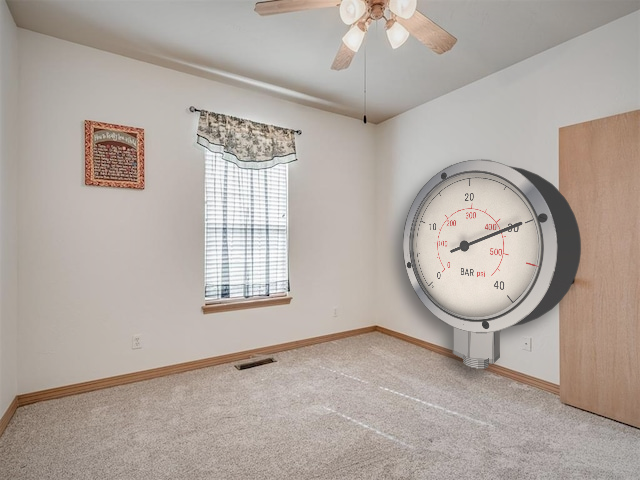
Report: 30 bar
